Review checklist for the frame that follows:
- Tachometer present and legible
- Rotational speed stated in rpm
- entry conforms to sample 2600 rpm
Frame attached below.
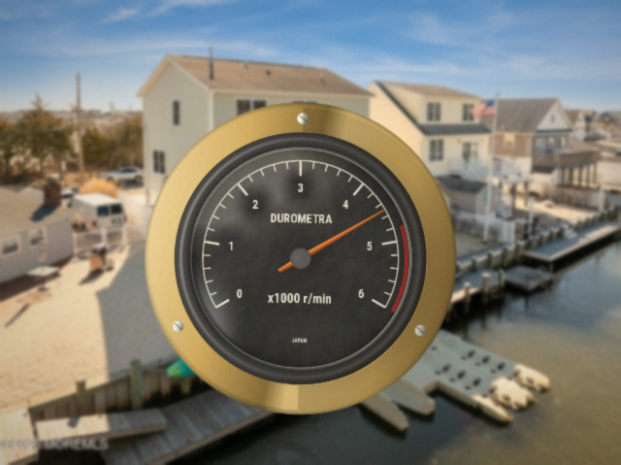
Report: 4500 rpm
